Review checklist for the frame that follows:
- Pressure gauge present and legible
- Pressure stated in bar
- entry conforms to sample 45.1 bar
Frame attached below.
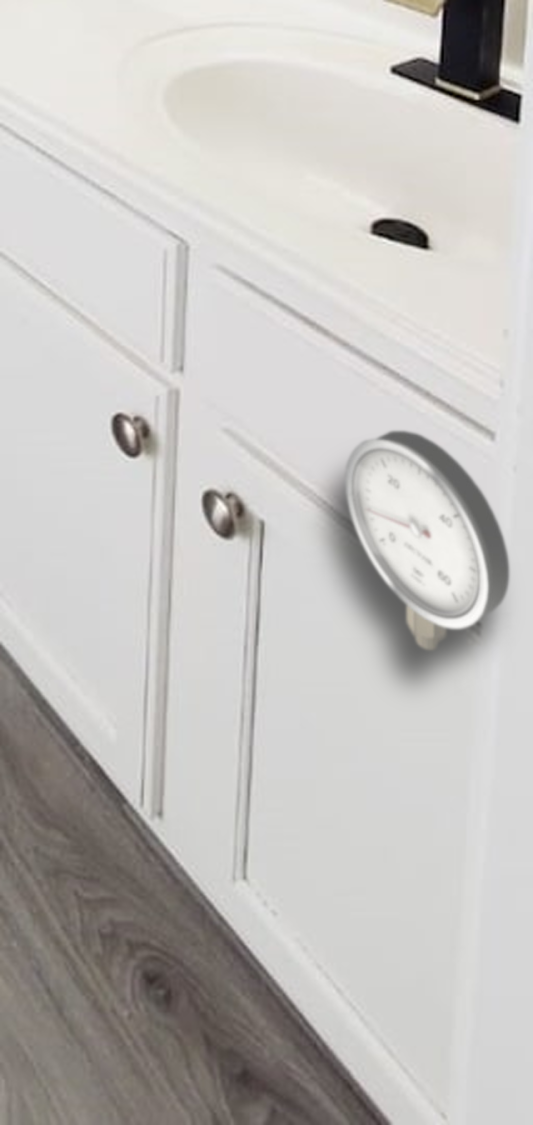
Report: 6 bar
